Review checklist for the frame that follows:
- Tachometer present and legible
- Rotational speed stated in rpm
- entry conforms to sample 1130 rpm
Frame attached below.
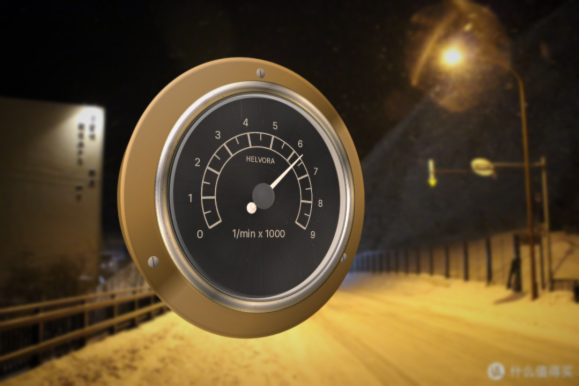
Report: 6250 rpm
